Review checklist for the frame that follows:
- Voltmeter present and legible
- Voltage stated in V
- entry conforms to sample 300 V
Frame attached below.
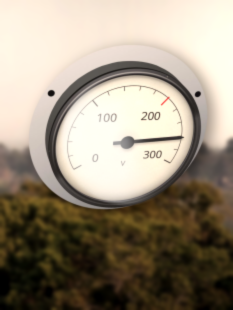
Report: 260 V
